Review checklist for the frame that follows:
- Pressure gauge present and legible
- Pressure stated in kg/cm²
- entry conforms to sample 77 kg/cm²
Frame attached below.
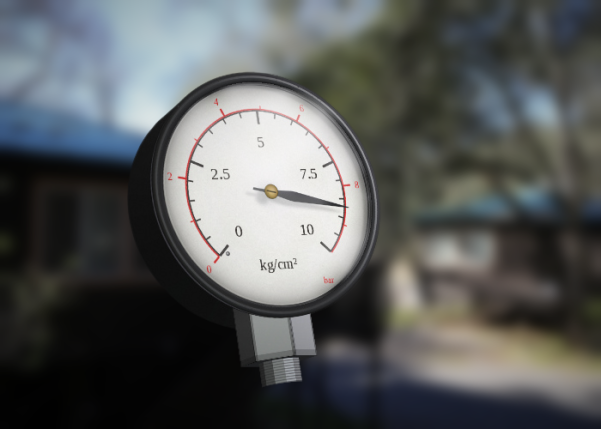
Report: 8.75 kg/cm²
